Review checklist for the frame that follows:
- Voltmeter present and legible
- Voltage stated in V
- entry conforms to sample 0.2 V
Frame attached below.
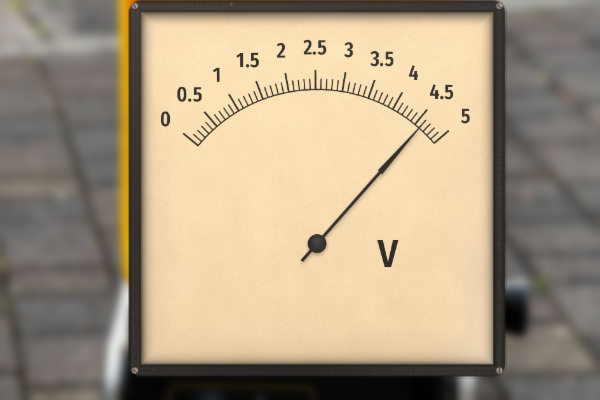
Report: 4.6 V
